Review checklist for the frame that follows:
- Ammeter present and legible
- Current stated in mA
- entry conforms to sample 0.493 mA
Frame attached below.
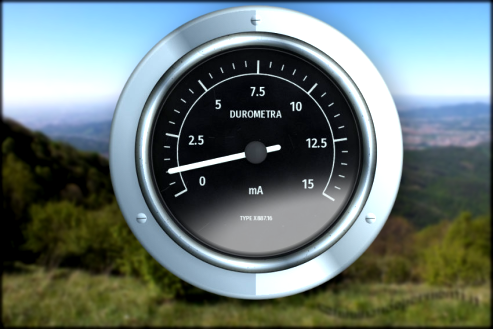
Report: 1 mA
